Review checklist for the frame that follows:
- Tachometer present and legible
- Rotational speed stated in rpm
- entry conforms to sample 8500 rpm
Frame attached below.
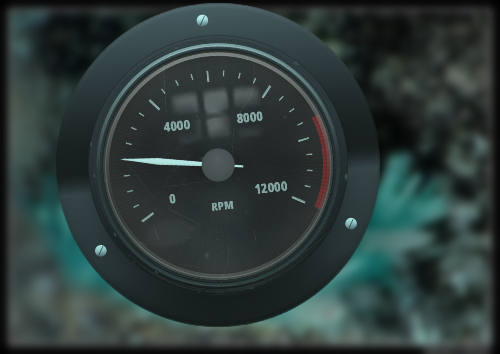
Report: 2000 rpm
